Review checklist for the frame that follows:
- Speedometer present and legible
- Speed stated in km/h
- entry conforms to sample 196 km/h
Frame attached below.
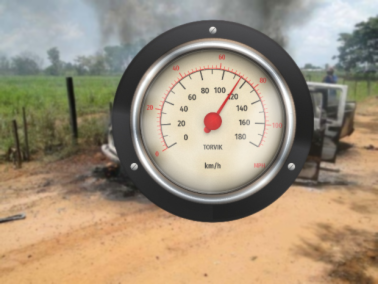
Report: 115 km/h
